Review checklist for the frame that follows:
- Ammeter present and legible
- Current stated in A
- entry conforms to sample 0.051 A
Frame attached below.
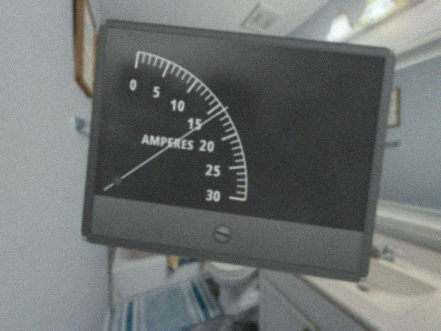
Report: 16 A
